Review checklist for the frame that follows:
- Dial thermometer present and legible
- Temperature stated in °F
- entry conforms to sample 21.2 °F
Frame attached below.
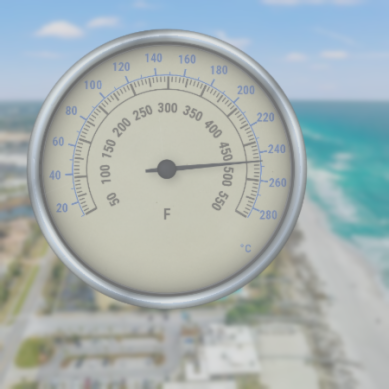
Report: 475 °F
